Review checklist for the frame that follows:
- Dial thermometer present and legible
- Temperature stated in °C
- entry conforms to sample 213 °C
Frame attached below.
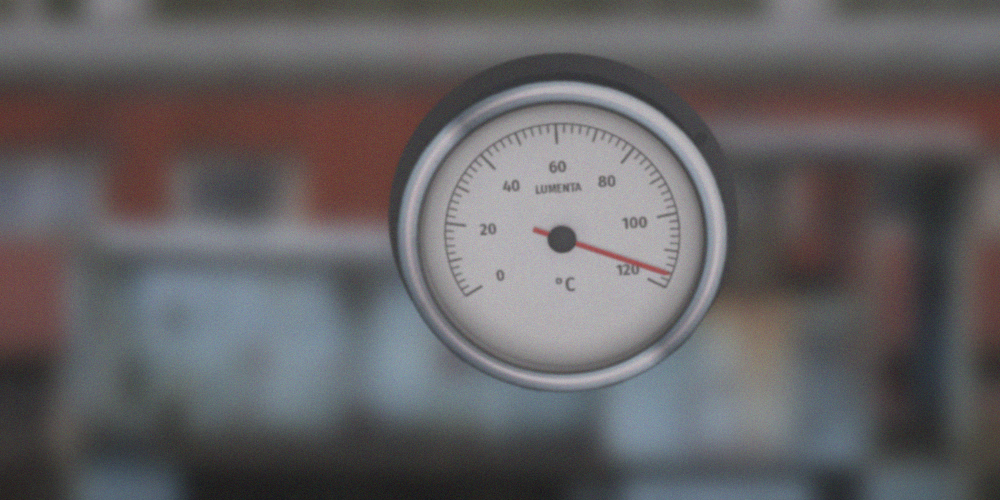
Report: 116 °C
